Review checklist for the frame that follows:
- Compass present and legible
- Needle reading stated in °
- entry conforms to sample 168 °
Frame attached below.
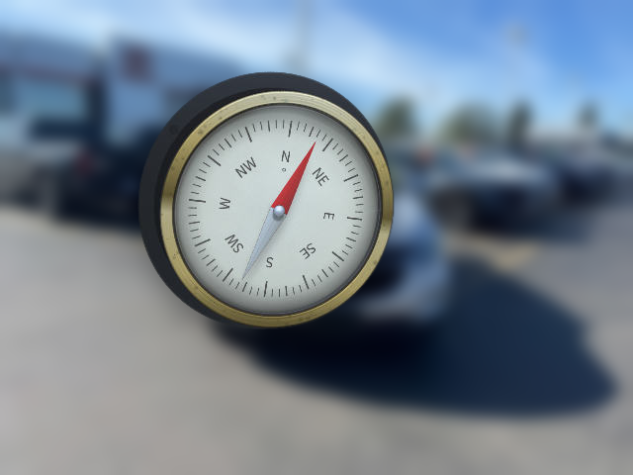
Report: 20 °
